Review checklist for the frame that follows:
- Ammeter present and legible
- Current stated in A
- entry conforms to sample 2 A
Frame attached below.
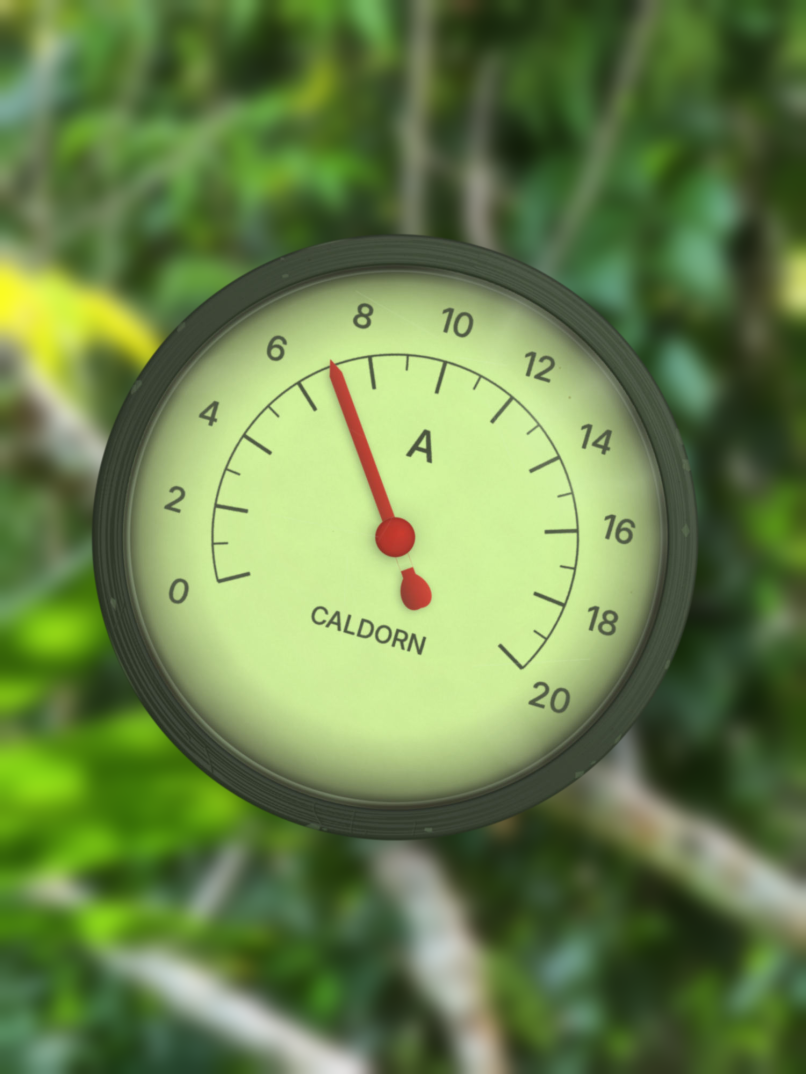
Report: 7 A
